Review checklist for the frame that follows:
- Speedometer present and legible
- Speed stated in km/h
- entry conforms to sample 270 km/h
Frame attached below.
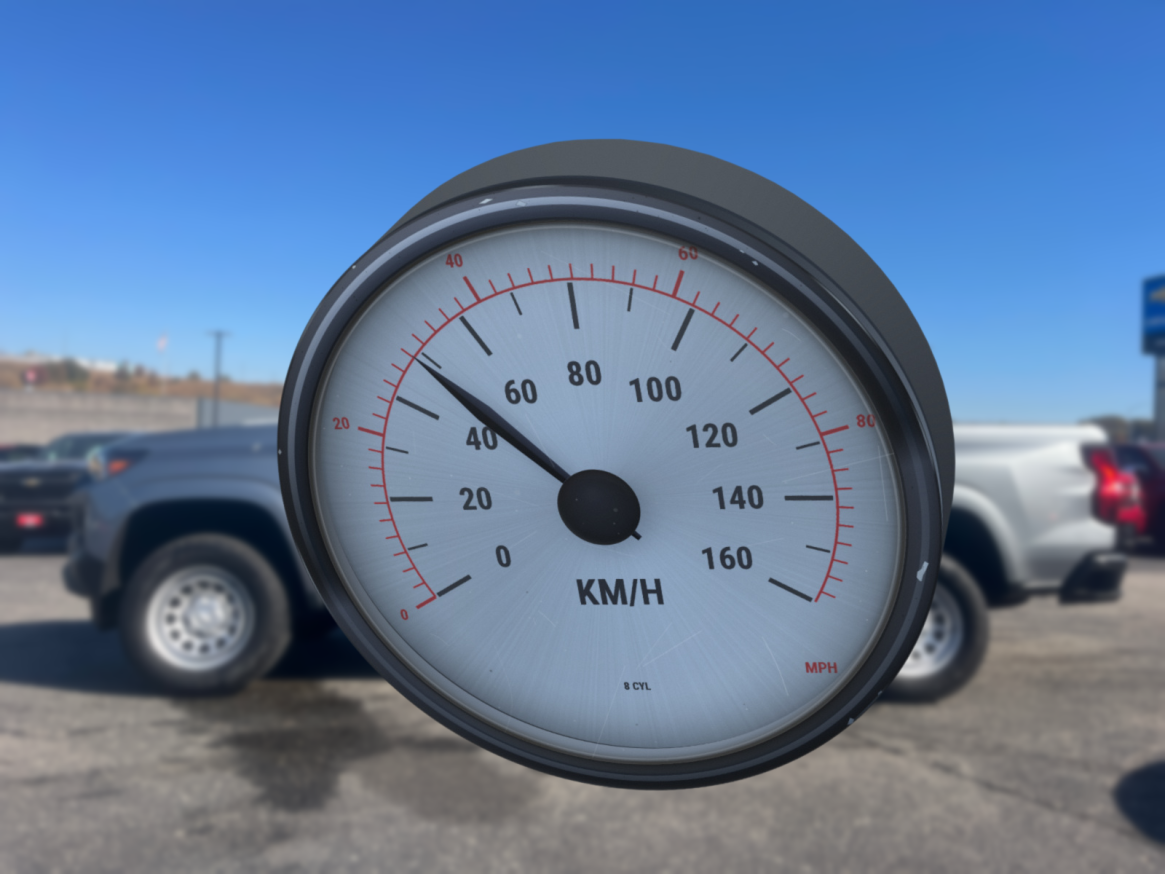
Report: 50 km/h
